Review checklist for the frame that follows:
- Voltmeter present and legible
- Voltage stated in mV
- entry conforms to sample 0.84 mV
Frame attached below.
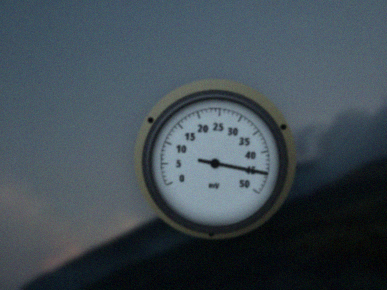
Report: 45 mV
